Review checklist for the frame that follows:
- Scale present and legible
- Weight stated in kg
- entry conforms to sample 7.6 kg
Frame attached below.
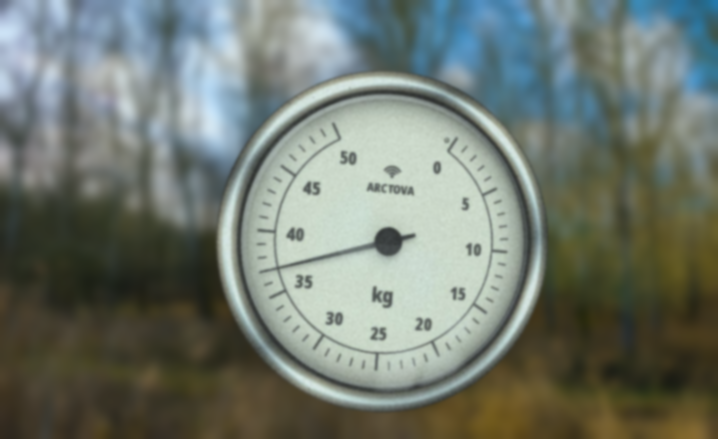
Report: 37 kg
